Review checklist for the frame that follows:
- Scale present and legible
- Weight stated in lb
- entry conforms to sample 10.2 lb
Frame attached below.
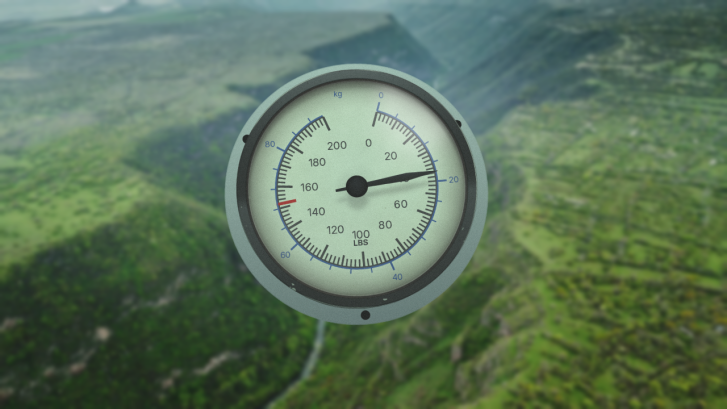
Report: 40 lb
